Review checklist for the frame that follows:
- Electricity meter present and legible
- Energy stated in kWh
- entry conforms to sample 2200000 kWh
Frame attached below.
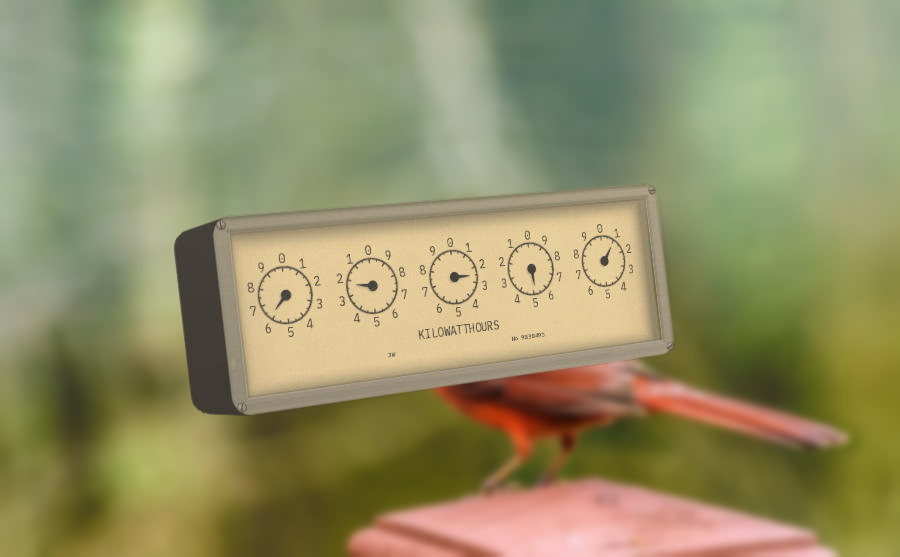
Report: 62251 kWh
